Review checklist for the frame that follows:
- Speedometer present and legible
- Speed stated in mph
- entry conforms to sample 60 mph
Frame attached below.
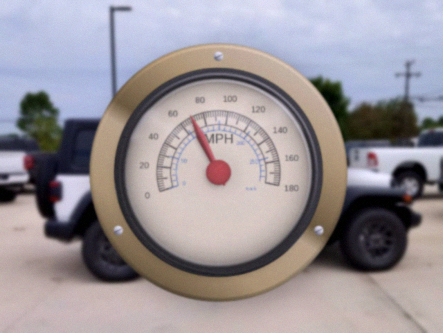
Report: 70 mph
